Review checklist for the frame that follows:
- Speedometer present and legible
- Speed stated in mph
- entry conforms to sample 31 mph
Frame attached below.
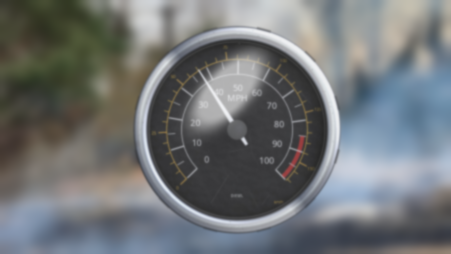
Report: 37.5 mph
